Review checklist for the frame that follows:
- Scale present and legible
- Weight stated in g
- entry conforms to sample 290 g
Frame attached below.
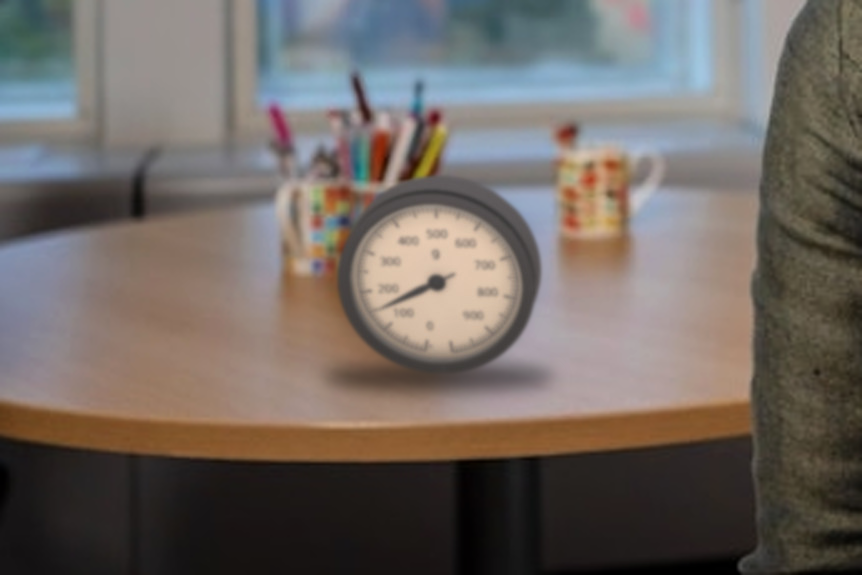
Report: 150 g
